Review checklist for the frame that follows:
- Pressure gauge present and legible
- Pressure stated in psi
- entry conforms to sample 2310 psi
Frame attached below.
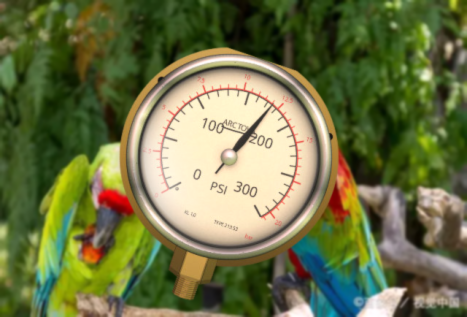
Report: 175 psi
